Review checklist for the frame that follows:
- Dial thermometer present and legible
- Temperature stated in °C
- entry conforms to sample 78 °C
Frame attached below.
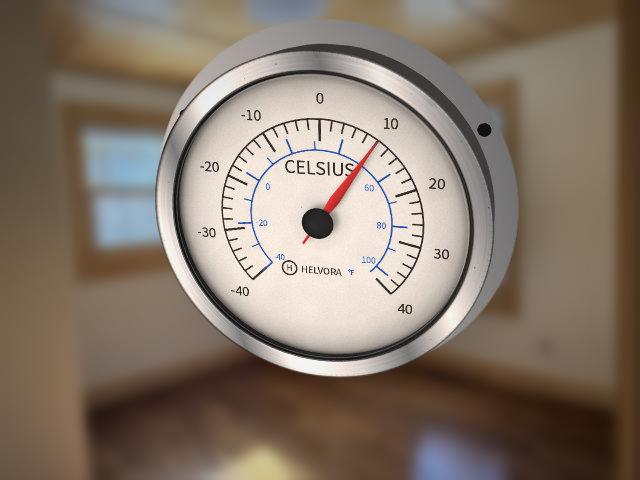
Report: 10 °C
